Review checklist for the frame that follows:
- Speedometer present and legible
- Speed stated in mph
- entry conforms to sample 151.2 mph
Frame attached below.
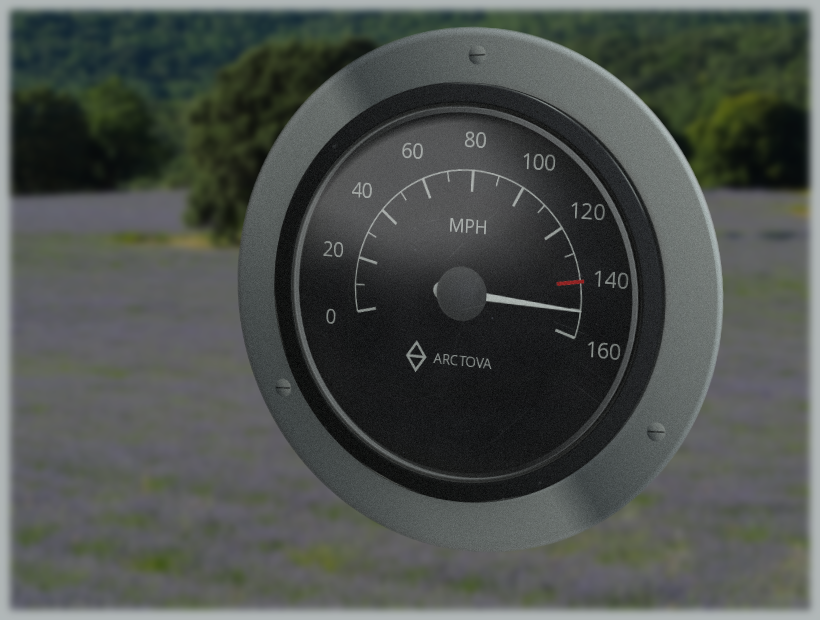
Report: 150 mph
